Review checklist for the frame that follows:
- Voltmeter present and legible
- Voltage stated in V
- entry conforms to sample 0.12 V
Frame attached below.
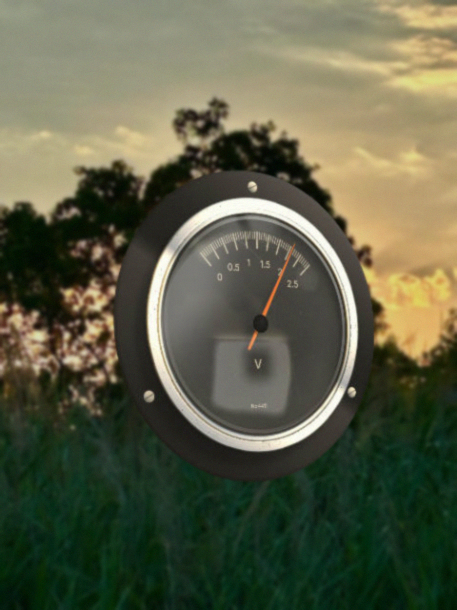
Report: 2 V
